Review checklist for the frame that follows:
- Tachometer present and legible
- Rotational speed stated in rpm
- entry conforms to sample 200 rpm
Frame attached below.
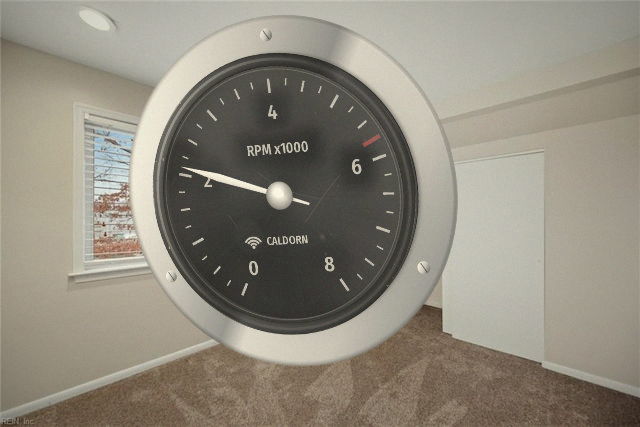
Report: 2125 rpm
